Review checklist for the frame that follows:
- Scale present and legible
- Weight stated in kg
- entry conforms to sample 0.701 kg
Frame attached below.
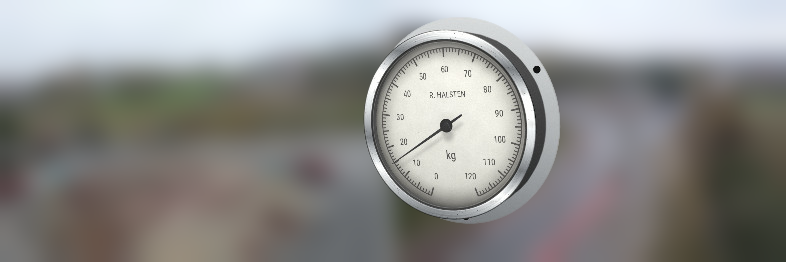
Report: 15 kg
